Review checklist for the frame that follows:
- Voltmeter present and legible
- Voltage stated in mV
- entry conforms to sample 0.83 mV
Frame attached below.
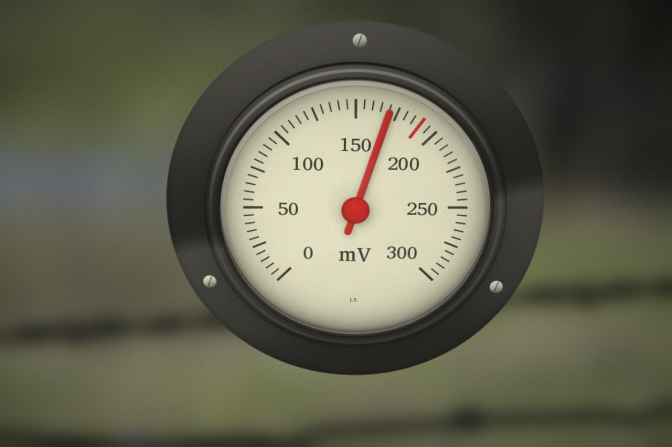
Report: 170 mV
